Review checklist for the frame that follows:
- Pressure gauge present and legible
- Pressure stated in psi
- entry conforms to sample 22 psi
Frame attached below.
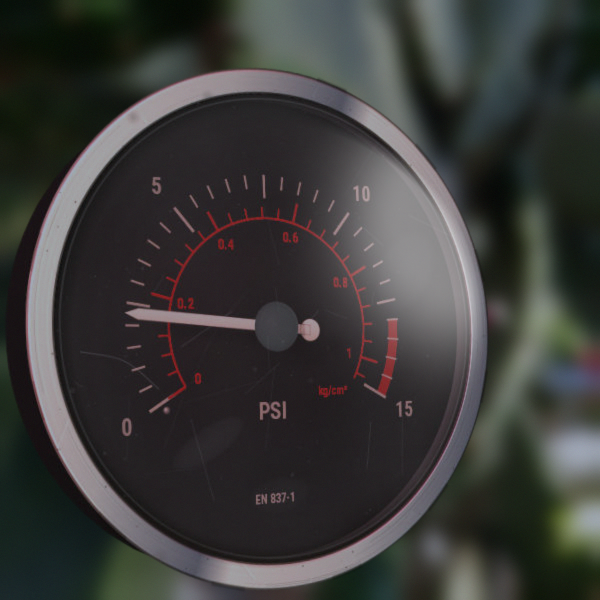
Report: 2.25 psi
